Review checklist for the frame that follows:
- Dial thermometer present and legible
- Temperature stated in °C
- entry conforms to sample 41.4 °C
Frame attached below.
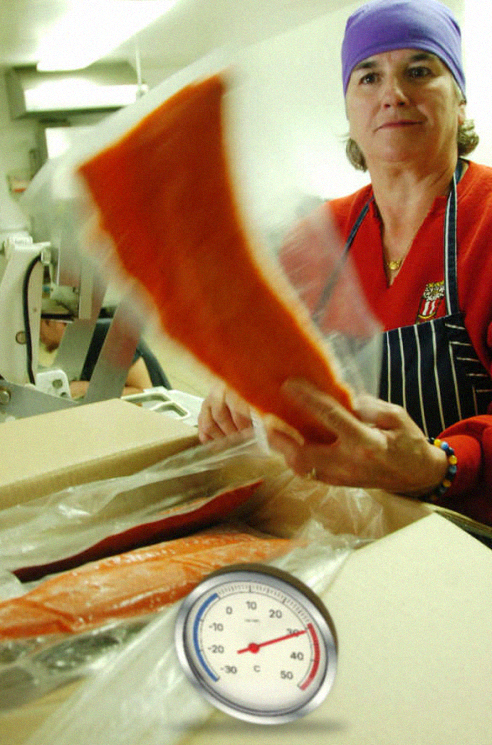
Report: 30 °C
